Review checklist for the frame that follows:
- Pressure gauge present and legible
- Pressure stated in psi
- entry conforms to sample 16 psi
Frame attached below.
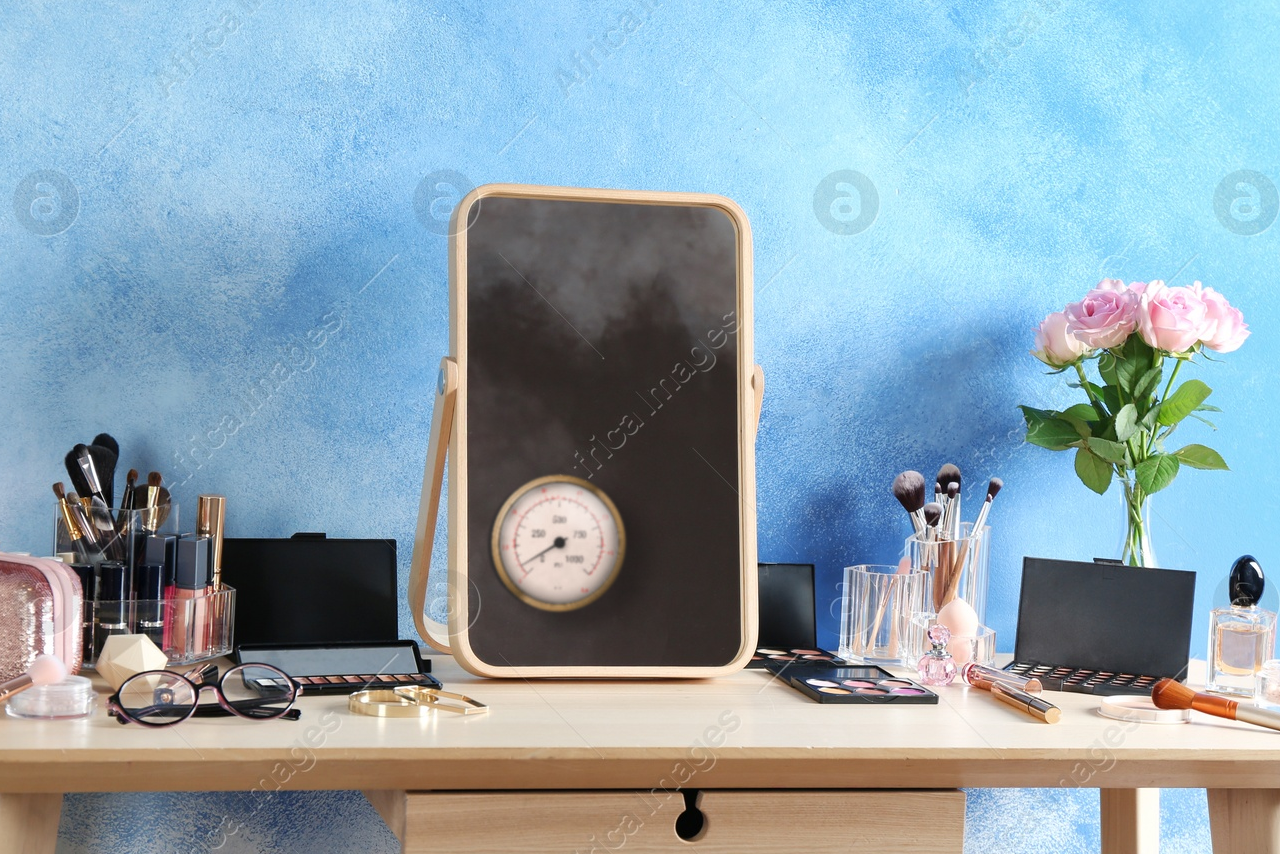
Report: 50 psi
